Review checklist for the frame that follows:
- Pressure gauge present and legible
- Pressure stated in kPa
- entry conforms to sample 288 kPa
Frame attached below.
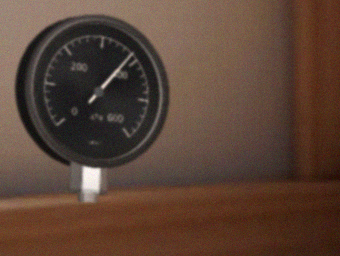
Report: 380 kPa
